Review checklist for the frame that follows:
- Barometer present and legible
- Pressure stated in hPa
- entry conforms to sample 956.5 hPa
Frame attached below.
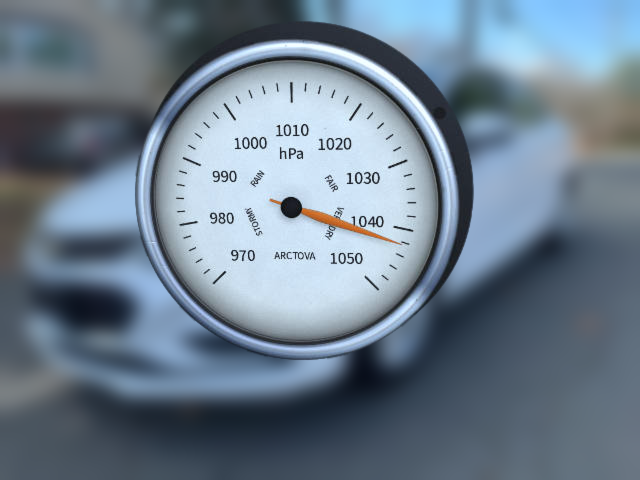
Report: 1042 hPa
